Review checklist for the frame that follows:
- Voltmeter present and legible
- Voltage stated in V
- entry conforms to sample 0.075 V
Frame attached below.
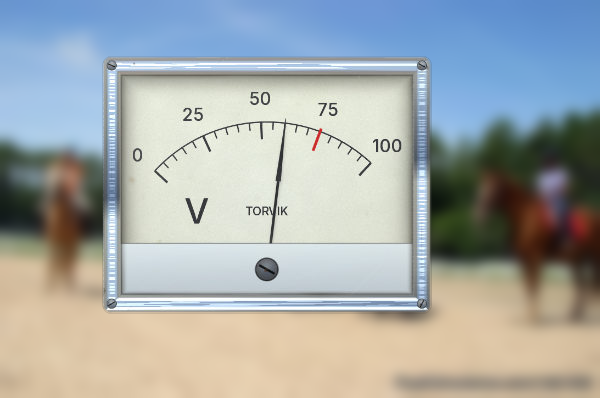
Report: 60 V
